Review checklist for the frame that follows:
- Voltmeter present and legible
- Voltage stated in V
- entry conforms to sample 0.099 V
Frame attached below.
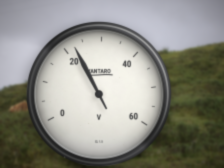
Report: 22.5 V
